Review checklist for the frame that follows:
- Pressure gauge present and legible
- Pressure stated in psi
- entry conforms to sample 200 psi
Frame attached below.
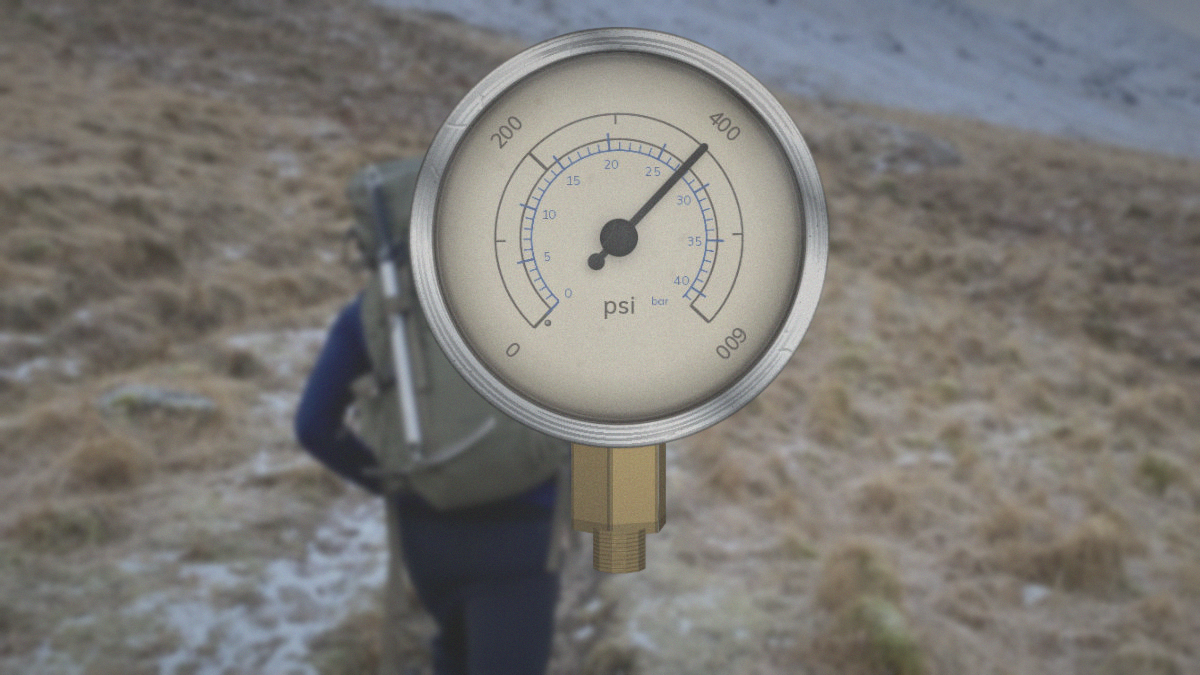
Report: 400 psi
